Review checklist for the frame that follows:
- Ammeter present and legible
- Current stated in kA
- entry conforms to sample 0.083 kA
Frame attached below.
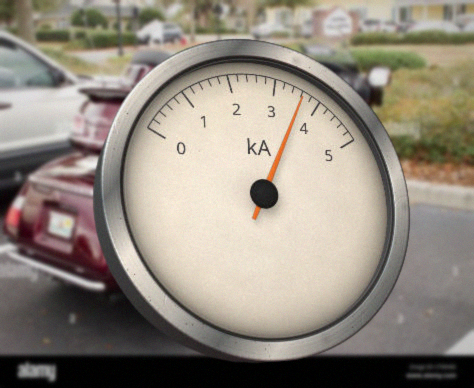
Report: 3.6 kA
